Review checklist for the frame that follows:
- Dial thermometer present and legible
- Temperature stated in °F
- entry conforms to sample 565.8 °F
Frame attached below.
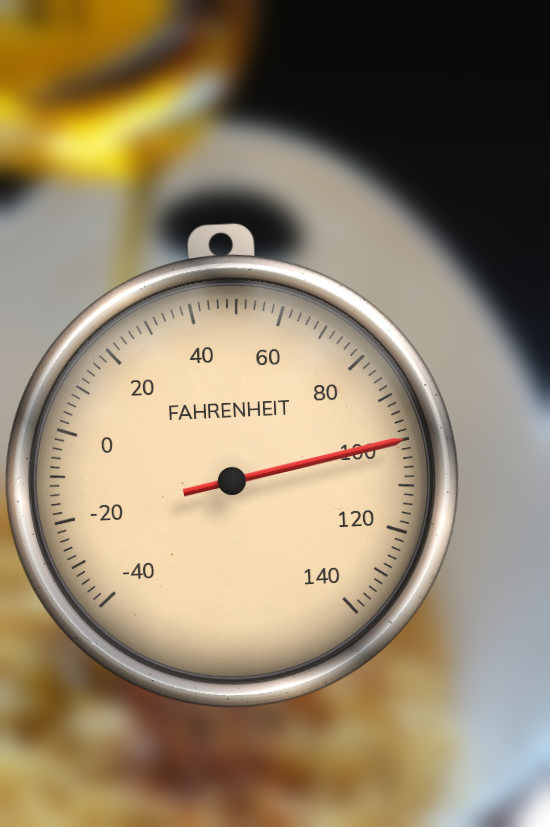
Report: 100 °F
